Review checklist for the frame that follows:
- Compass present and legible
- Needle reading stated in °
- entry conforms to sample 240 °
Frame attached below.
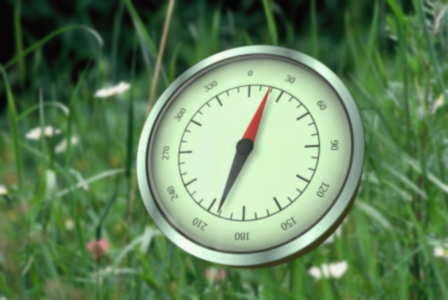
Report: 20 °
